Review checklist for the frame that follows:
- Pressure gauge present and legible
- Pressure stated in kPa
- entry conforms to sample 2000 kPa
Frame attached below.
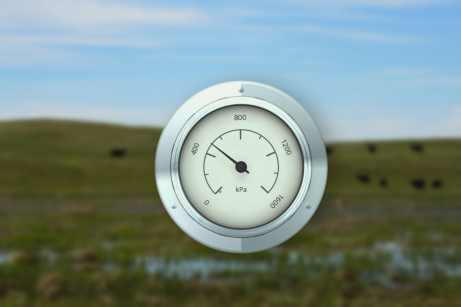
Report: 500 kPa
